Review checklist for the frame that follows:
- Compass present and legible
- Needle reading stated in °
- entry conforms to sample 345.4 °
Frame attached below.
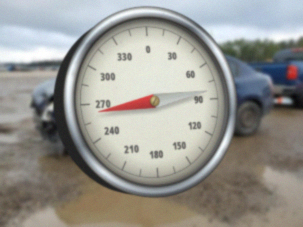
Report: 262.5 °
